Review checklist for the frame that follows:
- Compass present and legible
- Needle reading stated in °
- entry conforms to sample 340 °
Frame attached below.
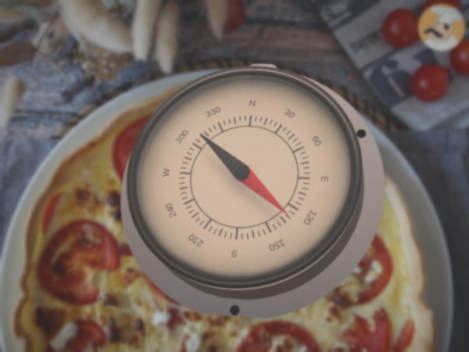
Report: 130 °
